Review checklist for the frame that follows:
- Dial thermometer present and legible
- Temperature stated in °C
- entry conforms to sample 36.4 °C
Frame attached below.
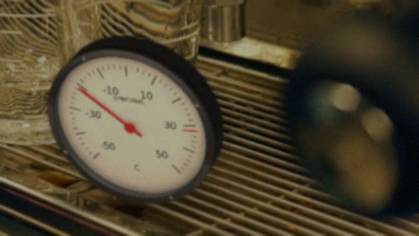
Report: -20 °C
